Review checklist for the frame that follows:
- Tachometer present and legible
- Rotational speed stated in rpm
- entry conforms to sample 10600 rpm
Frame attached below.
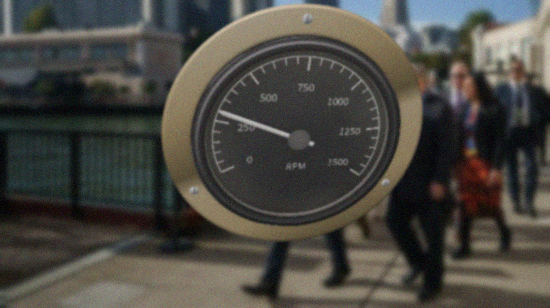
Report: 300 rpm
